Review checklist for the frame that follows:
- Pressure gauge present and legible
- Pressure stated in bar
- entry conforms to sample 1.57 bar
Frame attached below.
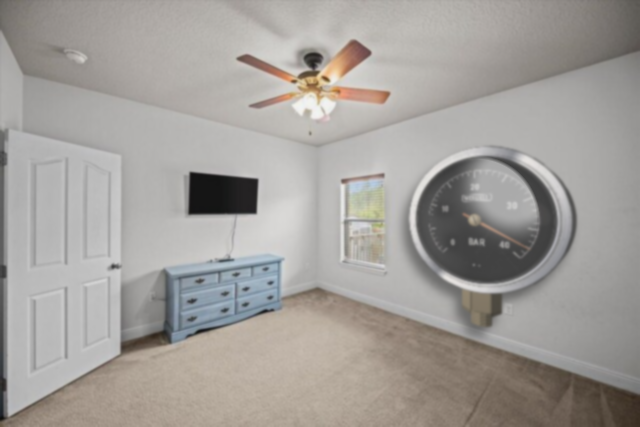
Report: 38 bar
